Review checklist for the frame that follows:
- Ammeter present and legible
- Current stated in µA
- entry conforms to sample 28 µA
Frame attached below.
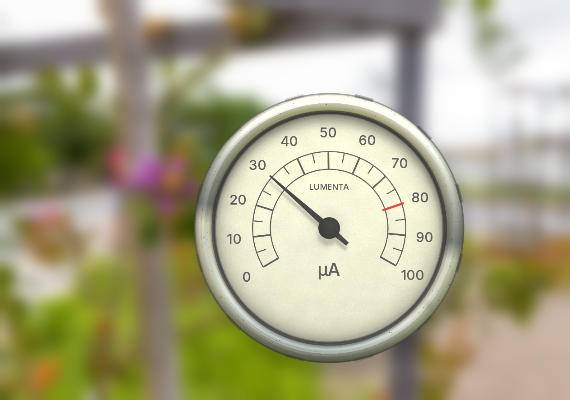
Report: 30 µA
